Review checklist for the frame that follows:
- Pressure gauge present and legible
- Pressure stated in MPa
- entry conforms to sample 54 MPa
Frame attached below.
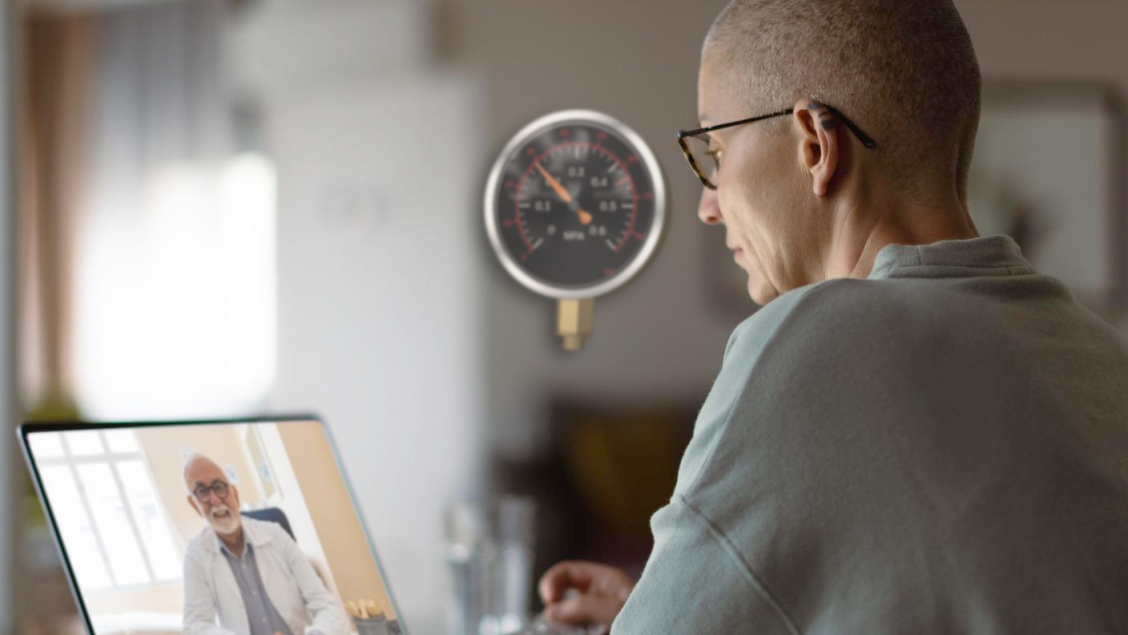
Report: 0.2 MPa
